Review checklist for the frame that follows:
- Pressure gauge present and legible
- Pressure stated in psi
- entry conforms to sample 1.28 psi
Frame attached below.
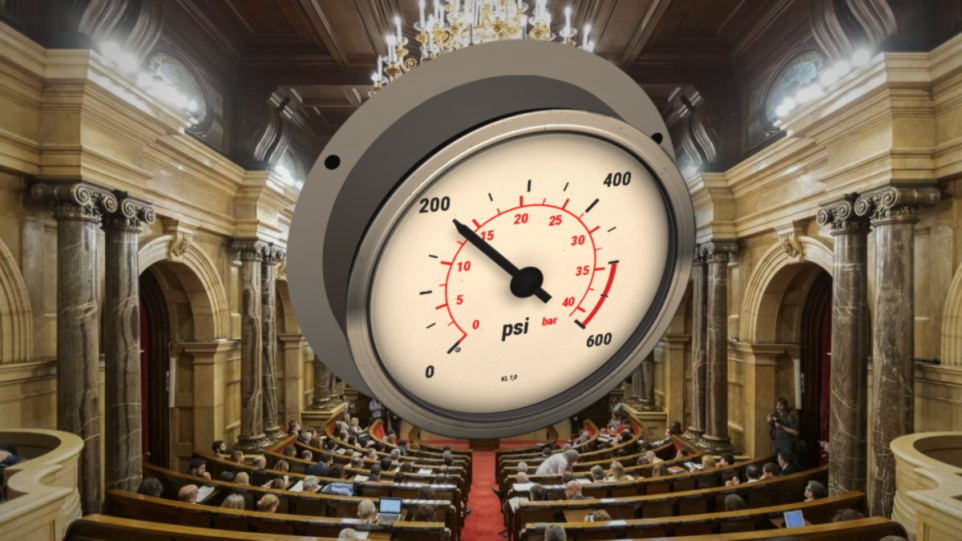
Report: 200 psi
